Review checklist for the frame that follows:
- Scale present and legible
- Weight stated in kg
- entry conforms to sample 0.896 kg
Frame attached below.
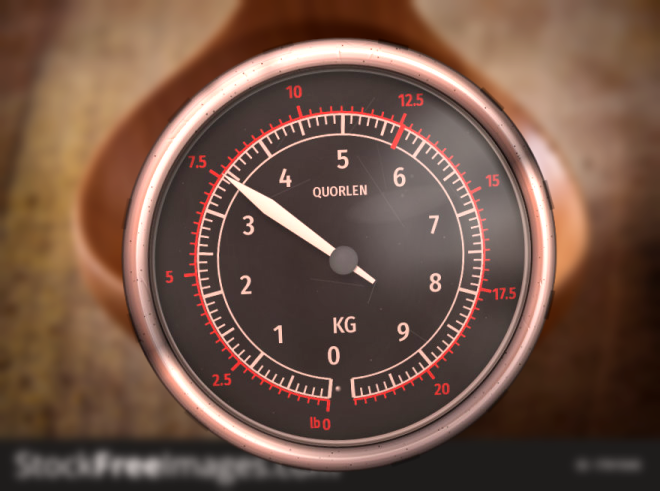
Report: 3.45 kg
